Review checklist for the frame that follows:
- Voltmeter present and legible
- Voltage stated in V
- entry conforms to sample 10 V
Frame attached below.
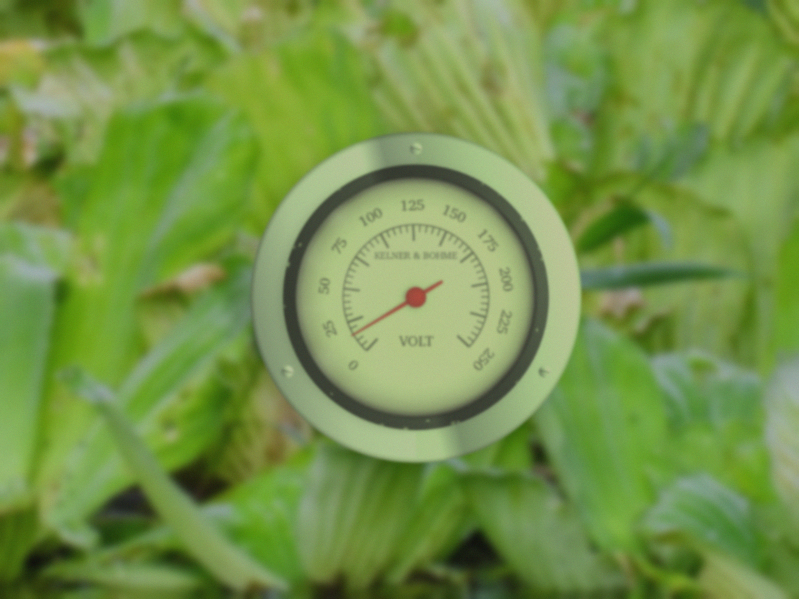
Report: 15 V
